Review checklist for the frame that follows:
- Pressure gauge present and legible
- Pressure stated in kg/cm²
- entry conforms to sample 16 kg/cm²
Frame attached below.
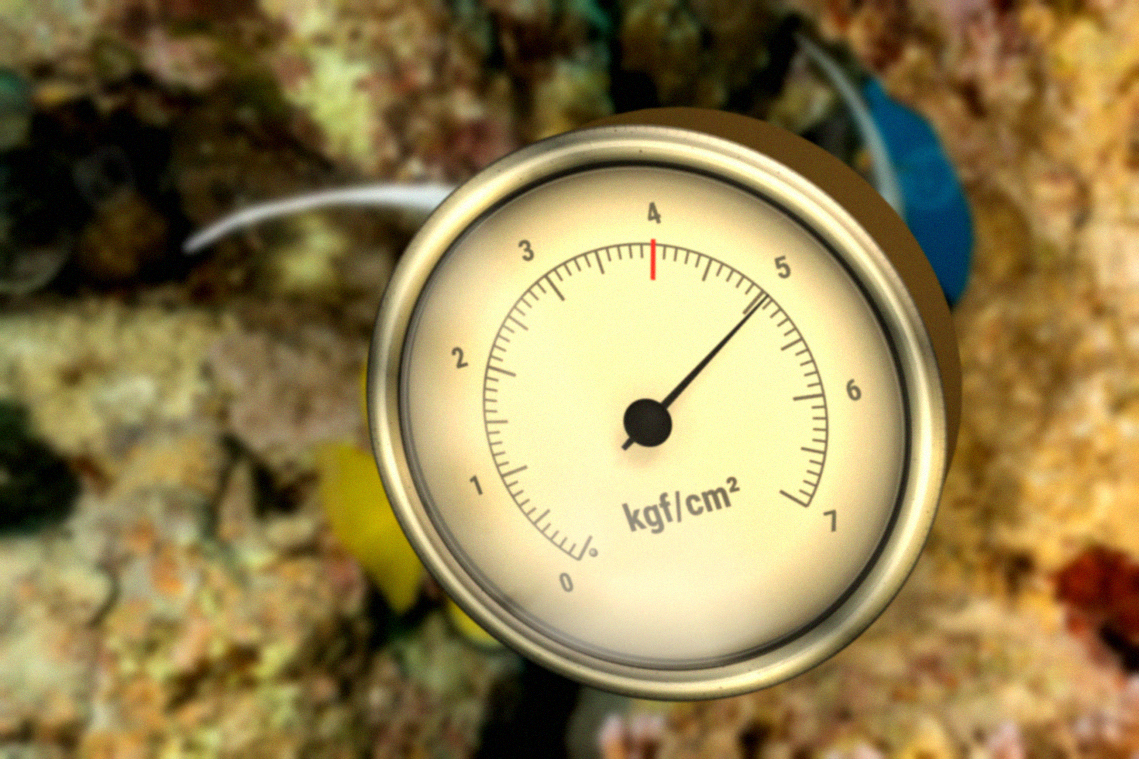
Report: 5.05 kg/cm²
